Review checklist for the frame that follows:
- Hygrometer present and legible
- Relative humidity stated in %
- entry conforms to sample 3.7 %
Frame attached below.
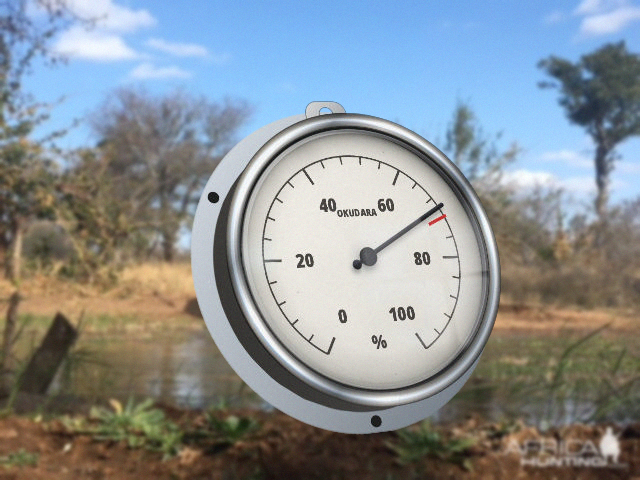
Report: 70 %
